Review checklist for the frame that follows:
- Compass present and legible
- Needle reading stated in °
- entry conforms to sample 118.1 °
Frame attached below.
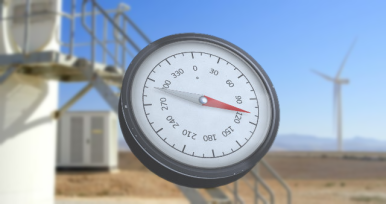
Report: 110 °
